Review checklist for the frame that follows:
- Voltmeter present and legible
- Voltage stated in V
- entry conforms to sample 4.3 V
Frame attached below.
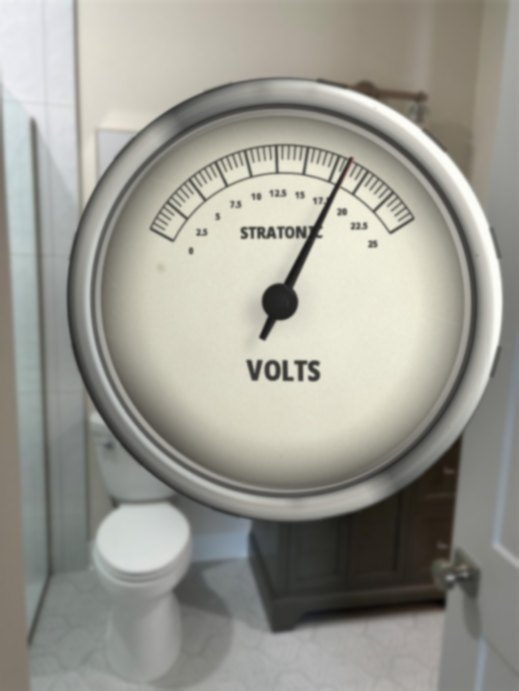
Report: 18.5 V
